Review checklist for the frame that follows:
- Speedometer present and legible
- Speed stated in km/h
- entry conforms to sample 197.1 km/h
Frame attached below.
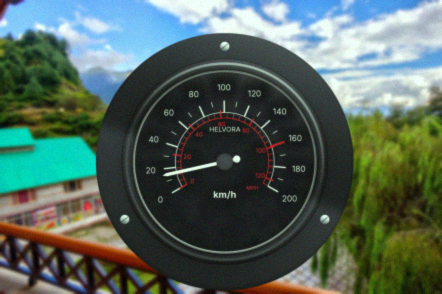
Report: 15 km/h
